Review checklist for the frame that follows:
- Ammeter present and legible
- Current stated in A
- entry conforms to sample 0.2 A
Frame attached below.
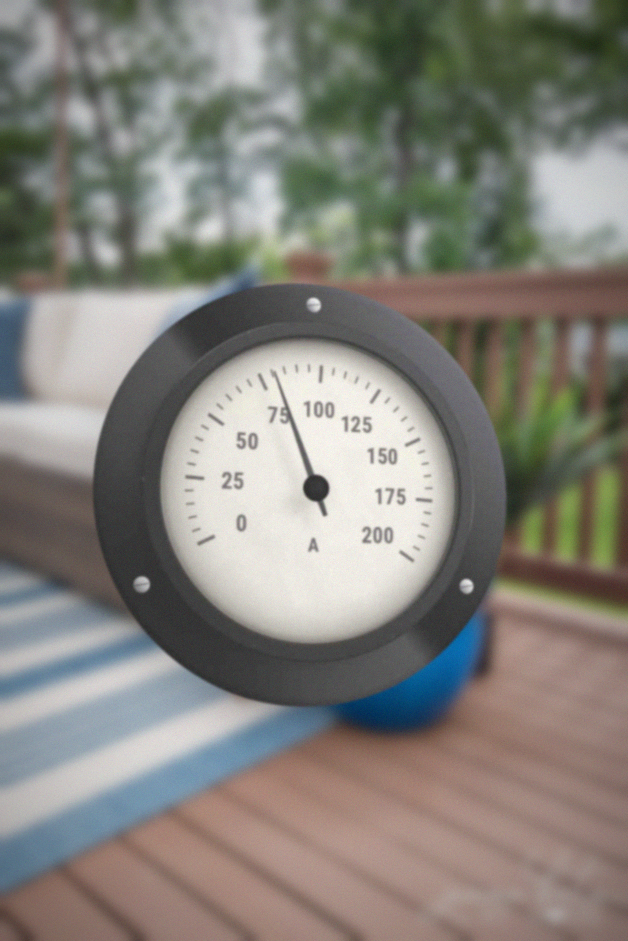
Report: 80 A
